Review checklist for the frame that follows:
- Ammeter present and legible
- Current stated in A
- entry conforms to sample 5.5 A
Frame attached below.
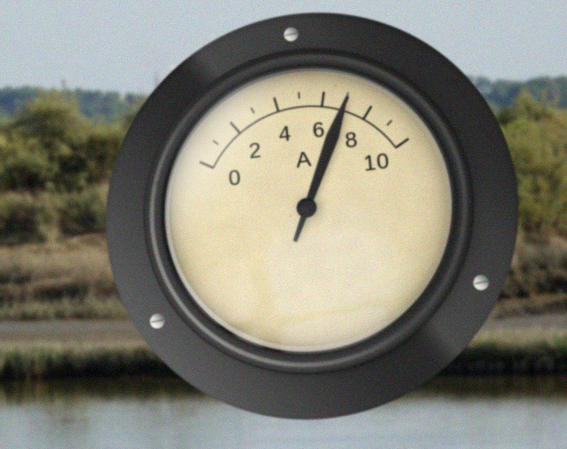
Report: 7 A
